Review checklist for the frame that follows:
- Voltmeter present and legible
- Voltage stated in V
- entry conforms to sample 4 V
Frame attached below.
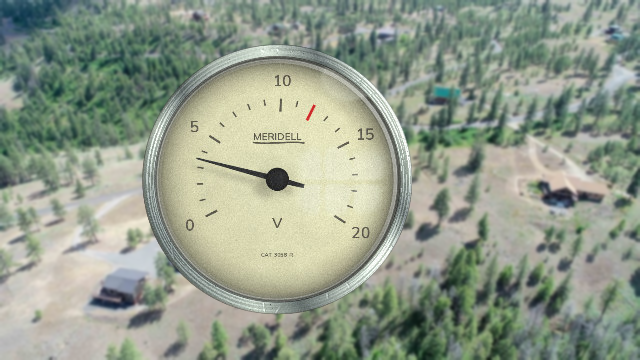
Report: 3.5 V
